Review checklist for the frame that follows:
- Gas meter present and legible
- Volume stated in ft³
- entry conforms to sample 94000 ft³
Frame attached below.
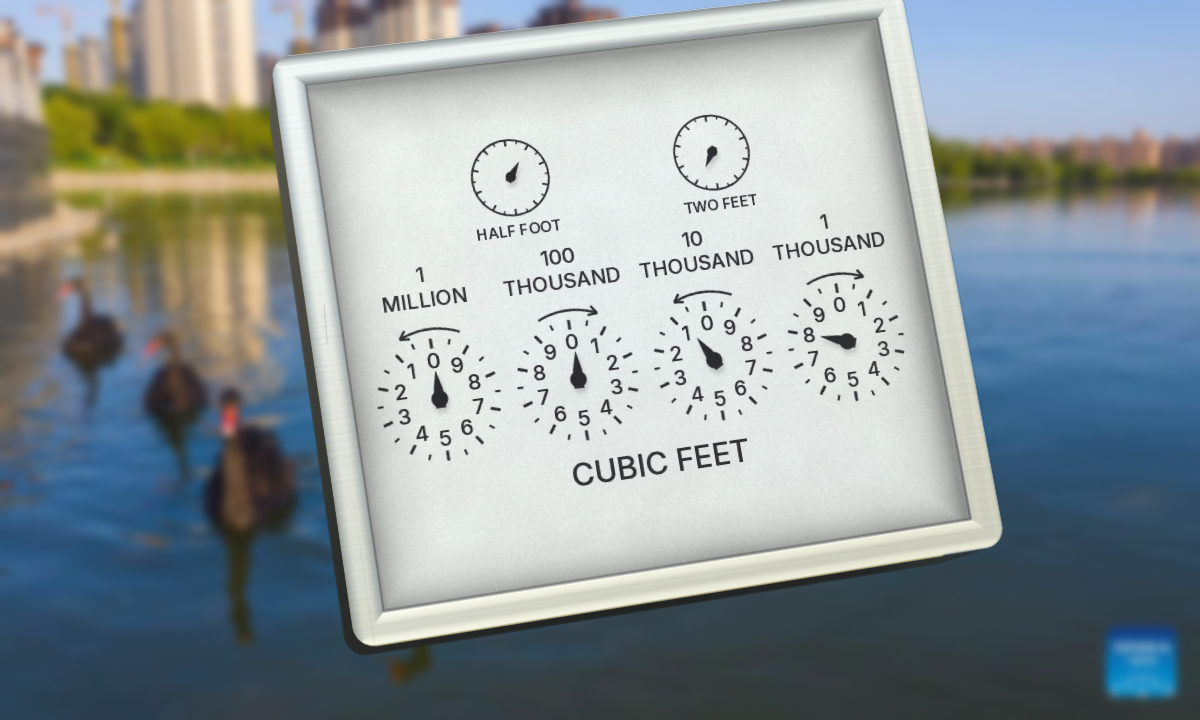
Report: 800 ft³
